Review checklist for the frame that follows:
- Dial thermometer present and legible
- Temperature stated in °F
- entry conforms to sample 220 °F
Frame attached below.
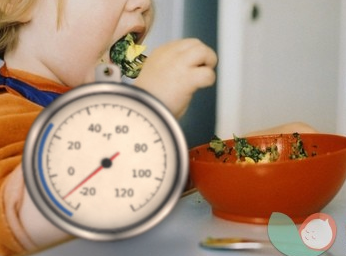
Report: -12 °F
